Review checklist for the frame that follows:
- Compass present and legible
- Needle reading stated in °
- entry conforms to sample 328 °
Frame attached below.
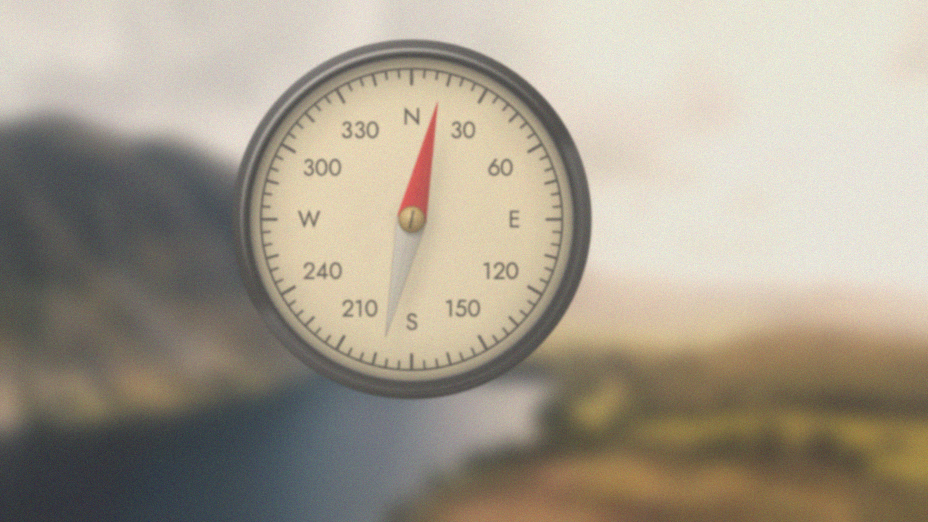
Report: 12.5 °
